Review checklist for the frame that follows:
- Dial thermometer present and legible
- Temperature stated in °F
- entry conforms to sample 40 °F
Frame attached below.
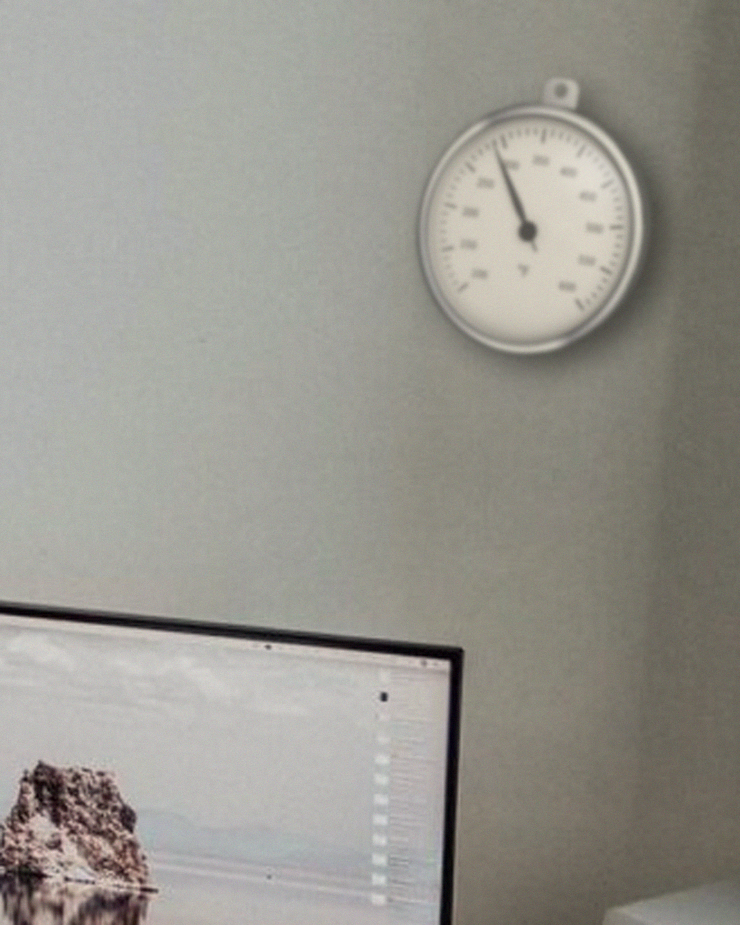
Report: 290 °F
